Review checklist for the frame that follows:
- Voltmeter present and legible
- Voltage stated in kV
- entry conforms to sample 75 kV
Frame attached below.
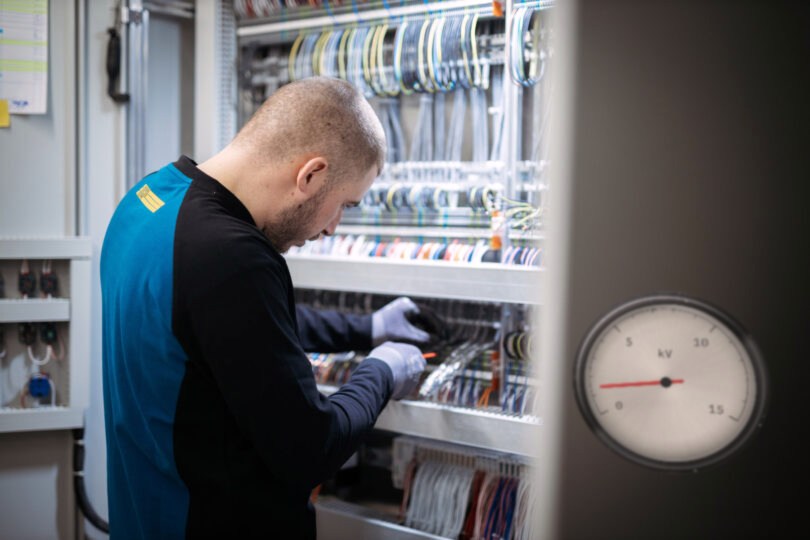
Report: 1.5 kV
